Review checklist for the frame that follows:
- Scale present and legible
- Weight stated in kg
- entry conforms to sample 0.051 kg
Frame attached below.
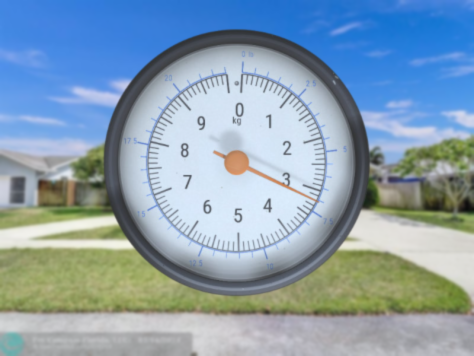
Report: 3.2 kg
